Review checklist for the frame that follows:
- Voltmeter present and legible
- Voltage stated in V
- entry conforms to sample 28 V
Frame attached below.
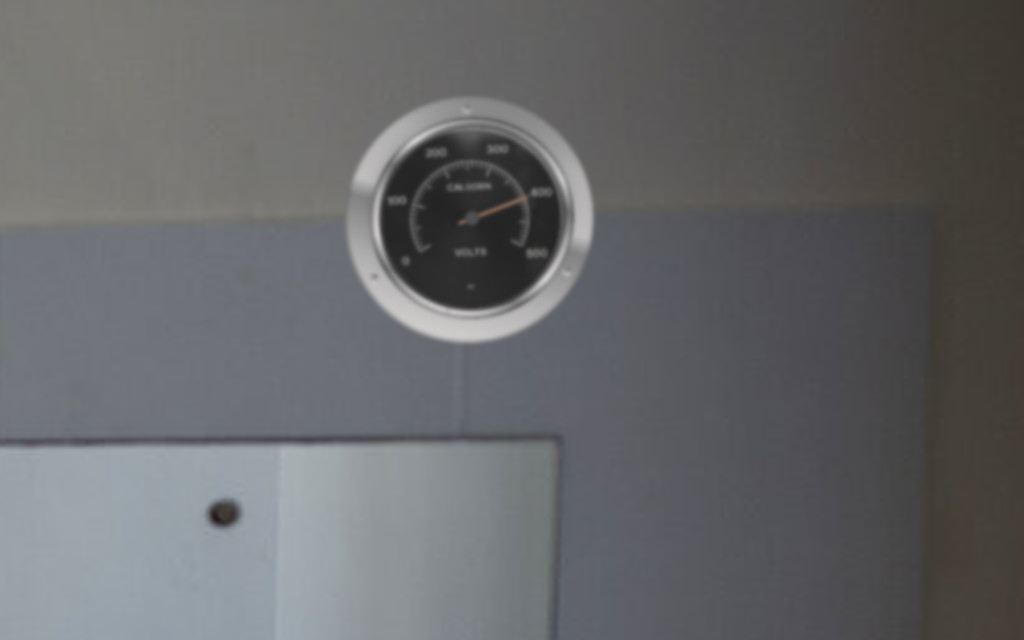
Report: 400 V
